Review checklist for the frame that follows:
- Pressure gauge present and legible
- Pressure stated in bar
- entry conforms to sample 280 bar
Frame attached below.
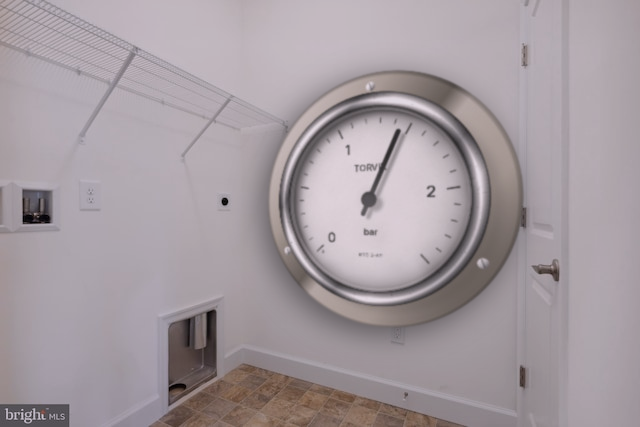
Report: 1.45 bar
